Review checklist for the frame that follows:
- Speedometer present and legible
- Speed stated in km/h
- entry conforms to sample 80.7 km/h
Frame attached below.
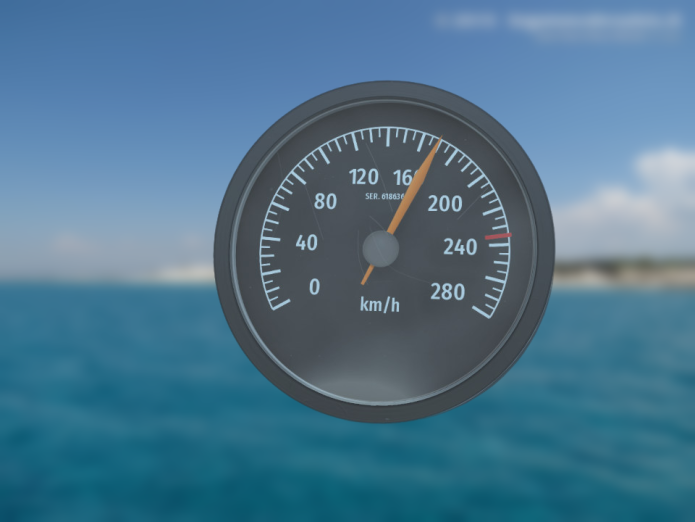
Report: 170 km/h
